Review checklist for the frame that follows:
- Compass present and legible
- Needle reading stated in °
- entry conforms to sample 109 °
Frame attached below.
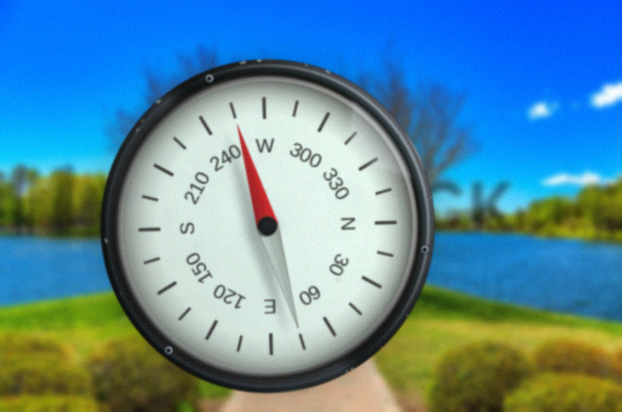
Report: 255 °
